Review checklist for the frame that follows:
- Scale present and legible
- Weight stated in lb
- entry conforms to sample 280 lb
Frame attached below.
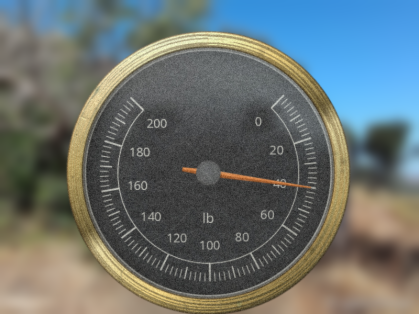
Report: 40 lb
